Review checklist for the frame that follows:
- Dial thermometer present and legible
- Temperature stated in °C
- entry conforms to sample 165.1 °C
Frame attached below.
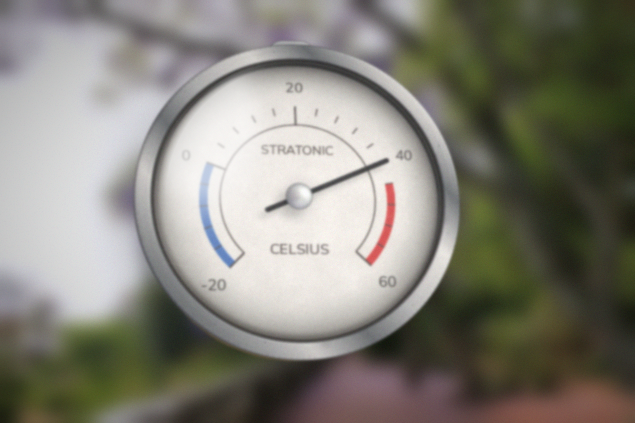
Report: 40 °C
